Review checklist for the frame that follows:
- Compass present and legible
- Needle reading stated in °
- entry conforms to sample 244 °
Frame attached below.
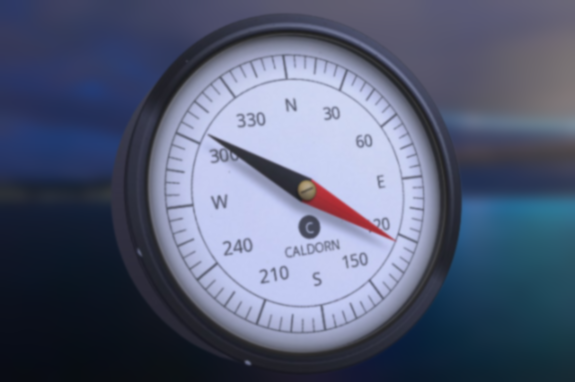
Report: 125 °
